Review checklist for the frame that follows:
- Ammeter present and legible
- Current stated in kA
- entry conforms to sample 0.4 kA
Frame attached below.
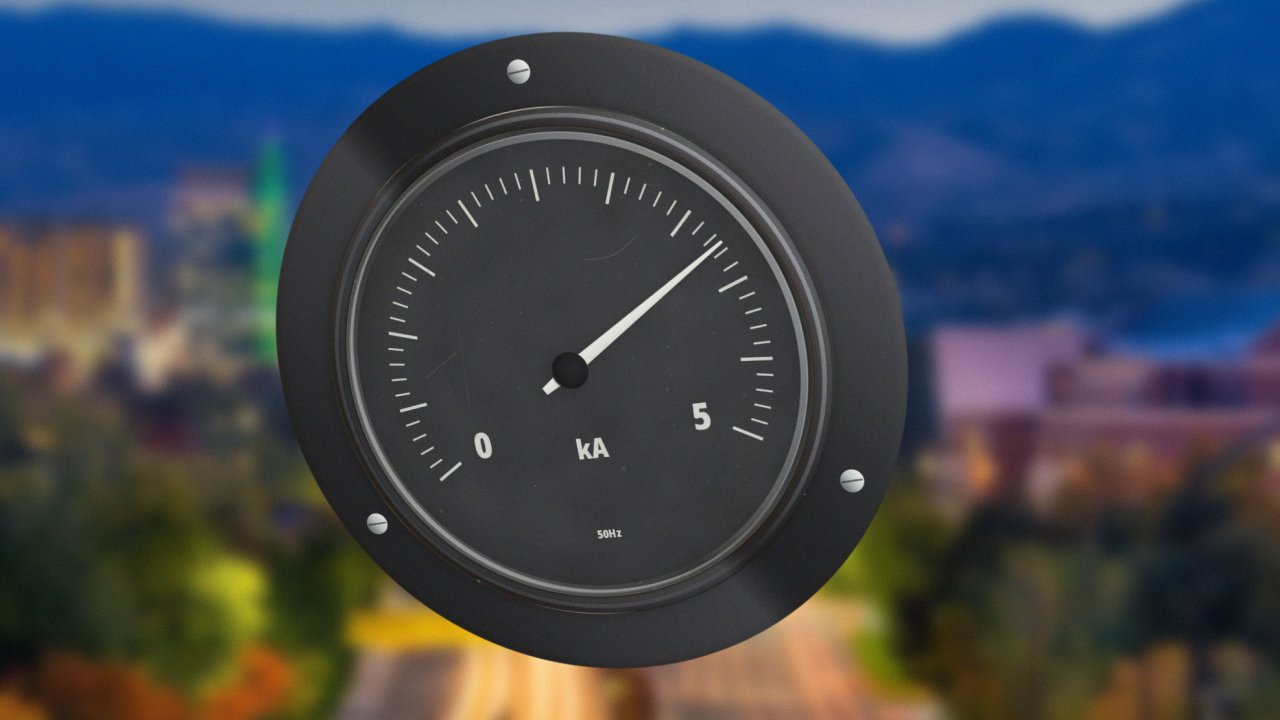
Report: 3.75 kA
